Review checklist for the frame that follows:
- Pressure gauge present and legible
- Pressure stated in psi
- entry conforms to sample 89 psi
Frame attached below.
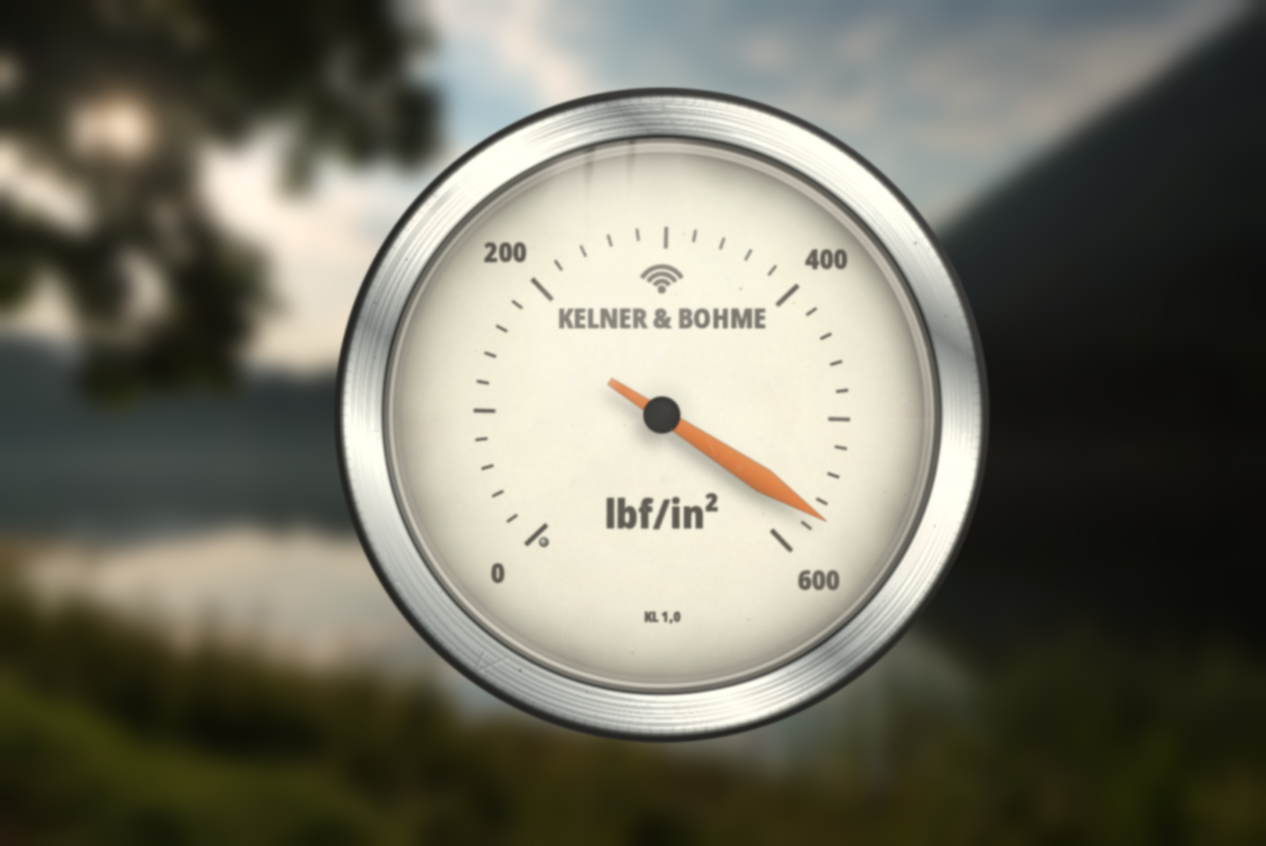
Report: 570 psi
